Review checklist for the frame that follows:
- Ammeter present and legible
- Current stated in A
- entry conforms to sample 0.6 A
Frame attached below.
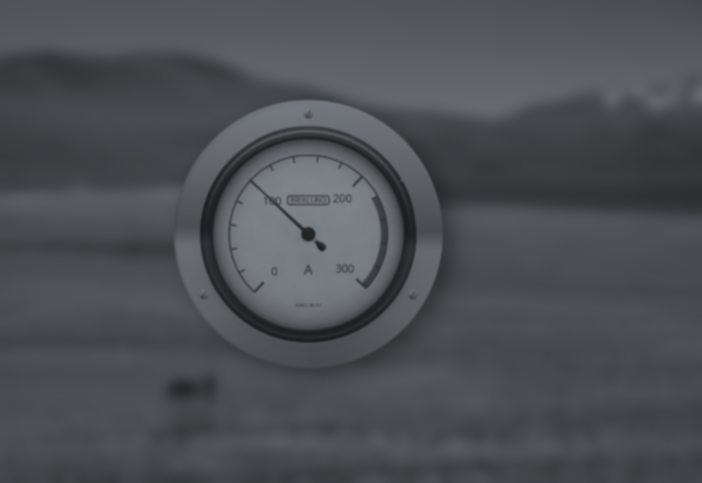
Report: 100 A
